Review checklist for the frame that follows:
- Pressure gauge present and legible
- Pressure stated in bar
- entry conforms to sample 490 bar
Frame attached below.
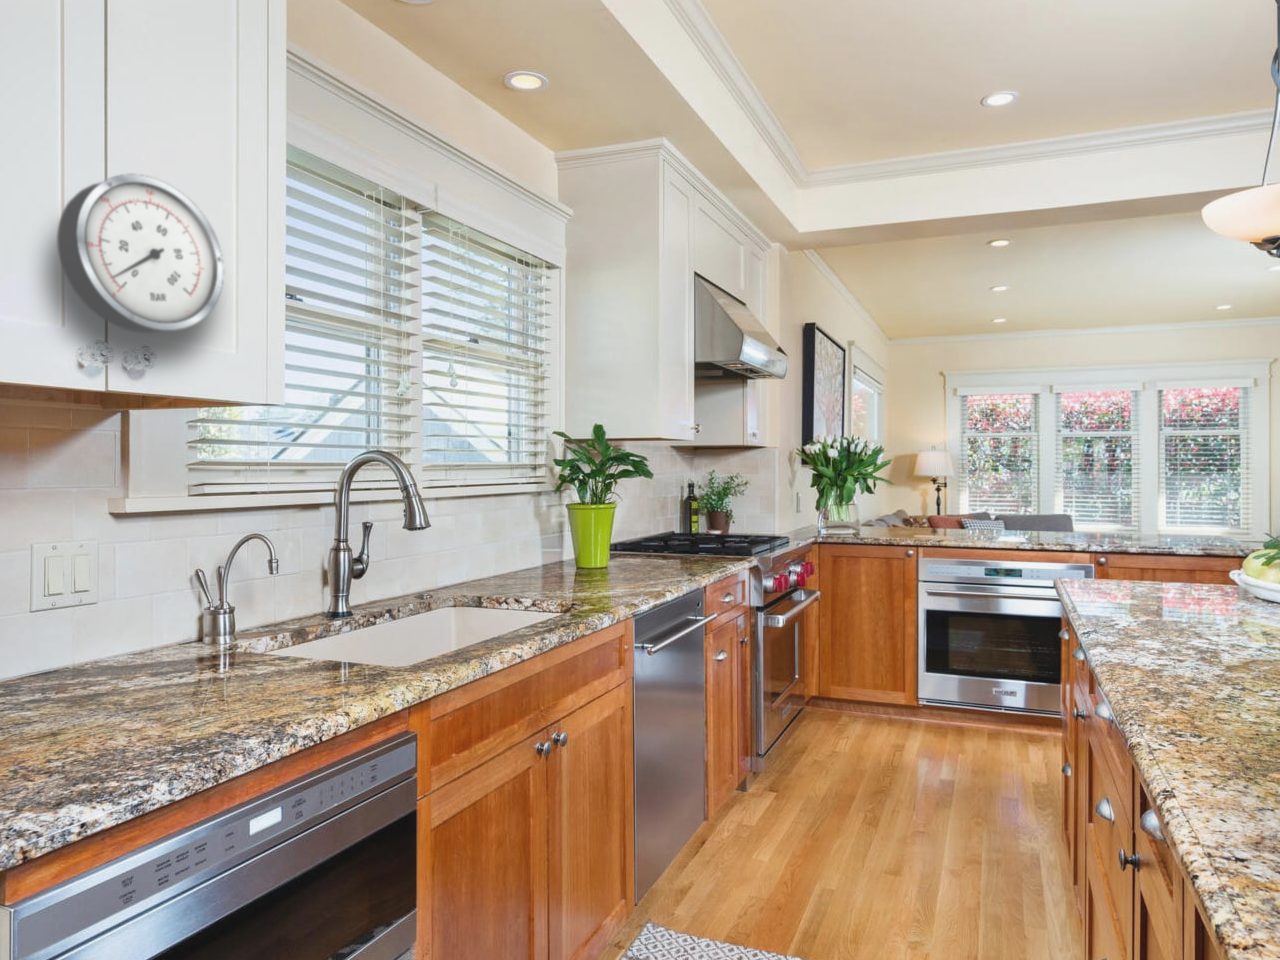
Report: 5 bar
